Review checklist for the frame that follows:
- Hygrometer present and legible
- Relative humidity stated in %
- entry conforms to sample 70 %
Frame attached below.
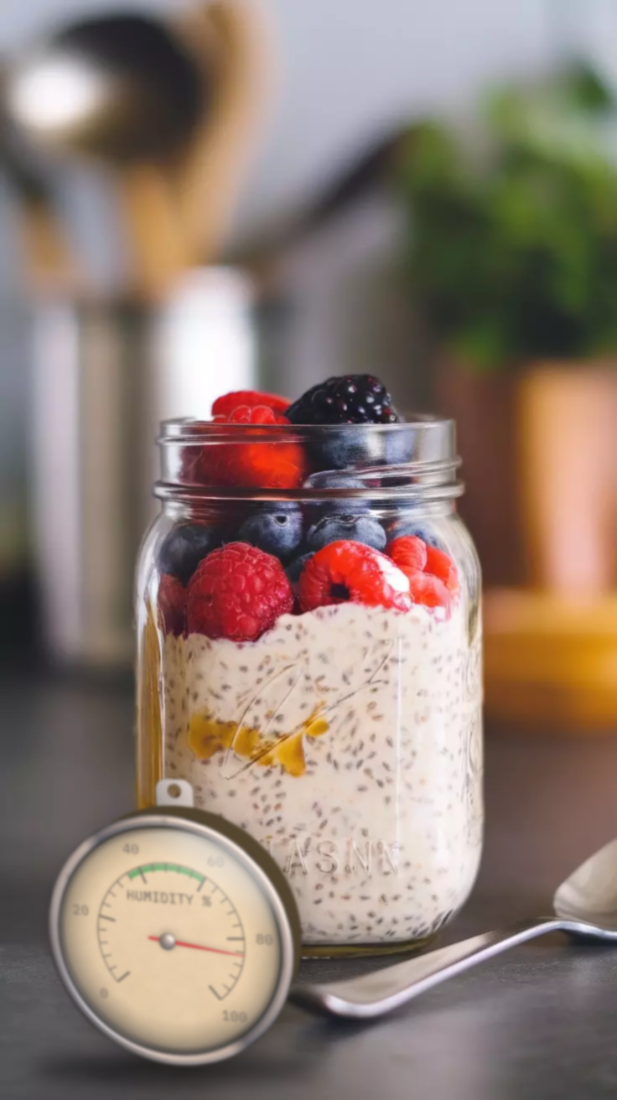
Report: 84 %
